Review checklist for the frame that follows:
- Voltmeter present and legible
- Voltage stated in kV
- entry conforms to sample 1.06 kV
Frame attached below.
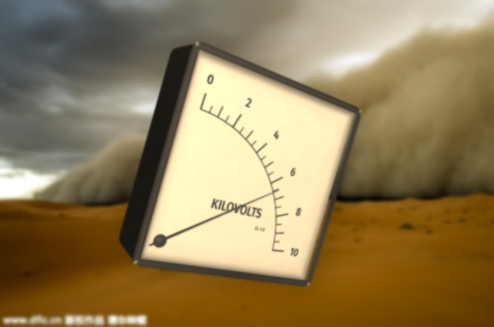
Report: 6.5 kV
